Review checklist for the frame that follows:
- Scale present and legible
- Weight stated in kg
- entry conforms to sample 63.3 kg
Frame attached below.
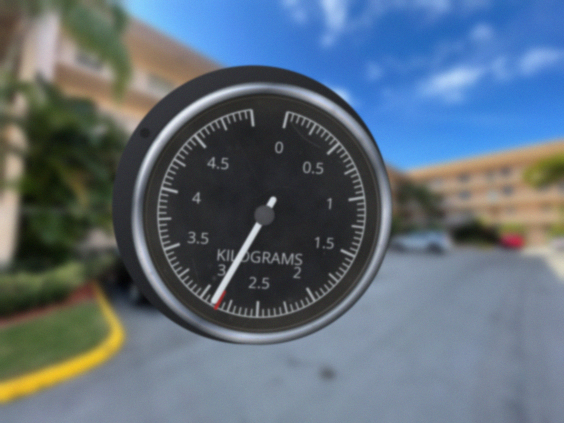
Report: 2.9 kg
